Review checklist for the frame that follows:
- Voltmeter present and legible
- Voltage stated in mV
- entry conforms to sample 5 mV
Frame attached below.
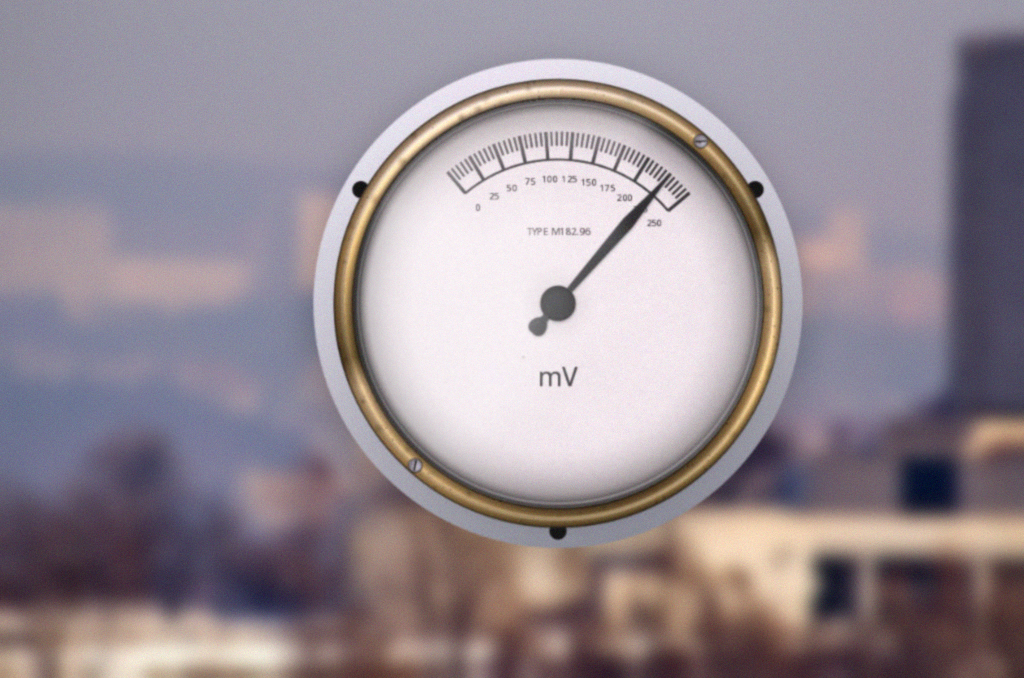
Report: 225 mV
